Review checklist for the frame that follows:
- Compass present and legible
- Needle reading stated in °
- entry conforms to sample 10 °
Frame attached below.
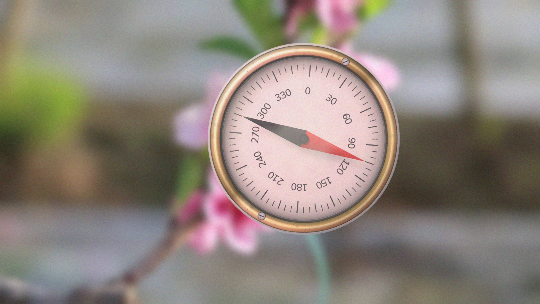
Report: 105 °
